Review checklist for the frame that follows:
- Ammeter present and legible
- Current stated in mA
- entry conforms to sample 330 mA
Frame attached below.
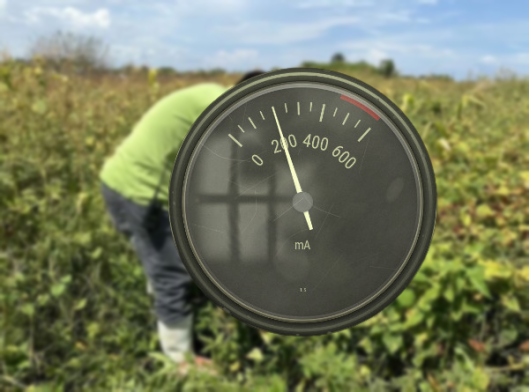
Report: 200 mA
